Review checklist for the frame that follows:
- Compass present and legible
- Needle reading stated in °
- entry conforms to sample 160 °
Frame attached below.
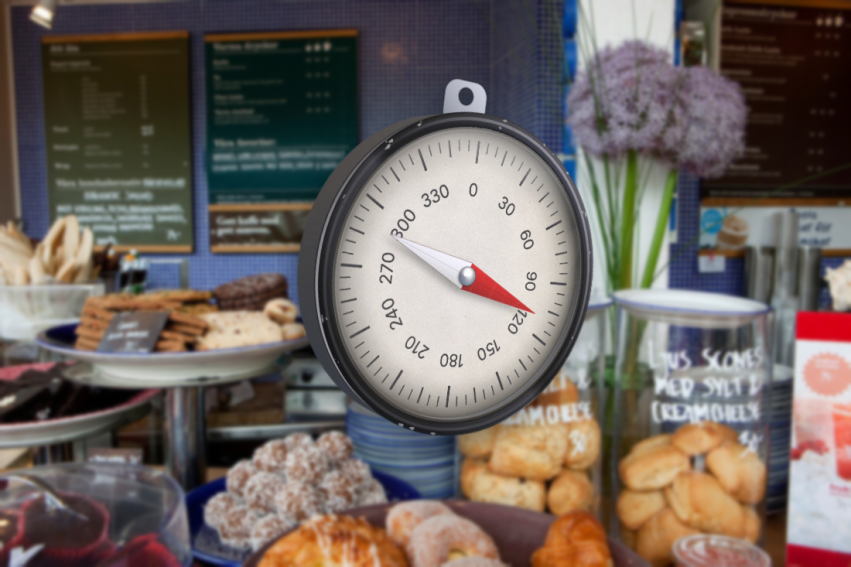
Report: 110 °
